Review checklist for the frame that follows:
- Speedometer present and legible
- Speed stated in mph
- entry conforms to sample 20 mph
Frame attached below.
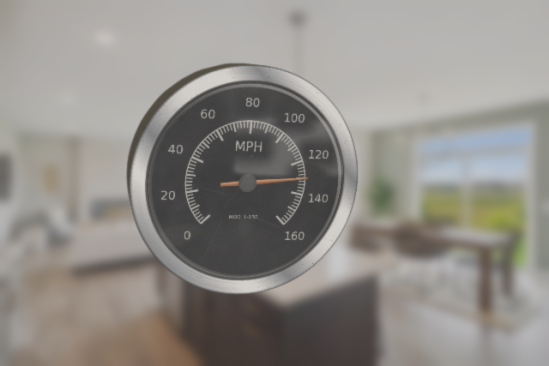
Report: 130 mph
